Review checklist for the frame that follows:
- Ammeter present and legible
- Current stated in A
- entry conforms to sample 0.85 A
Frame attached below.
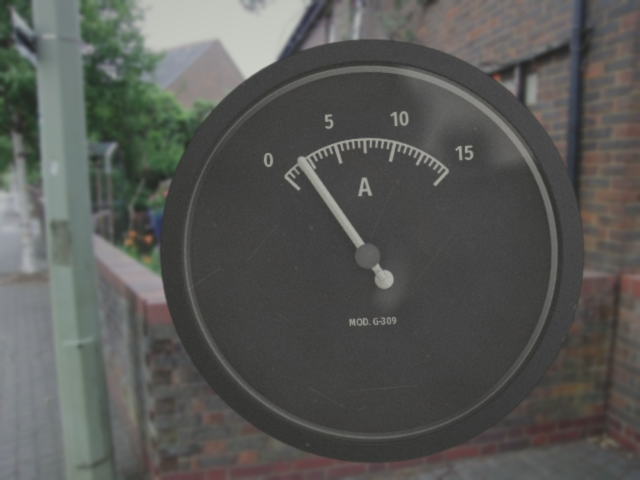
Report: 2 A
